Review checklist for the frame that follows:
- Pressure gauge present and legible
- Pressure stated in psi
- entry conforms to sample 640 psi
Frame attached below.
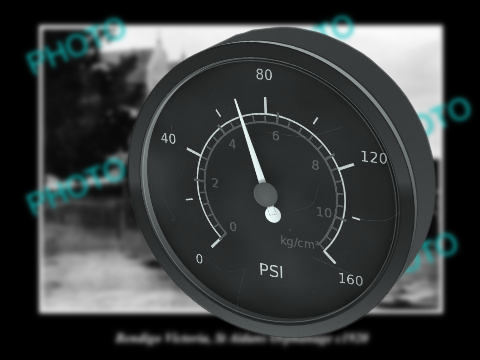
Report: 70 psi
